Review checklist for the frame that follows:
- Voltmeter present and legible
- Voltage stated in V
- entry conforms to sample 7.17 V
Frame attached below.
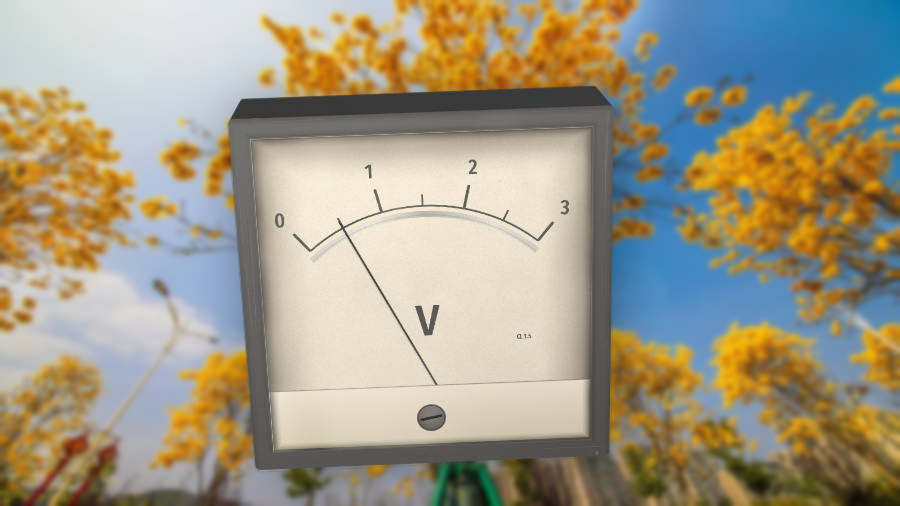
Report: 0.5 V
